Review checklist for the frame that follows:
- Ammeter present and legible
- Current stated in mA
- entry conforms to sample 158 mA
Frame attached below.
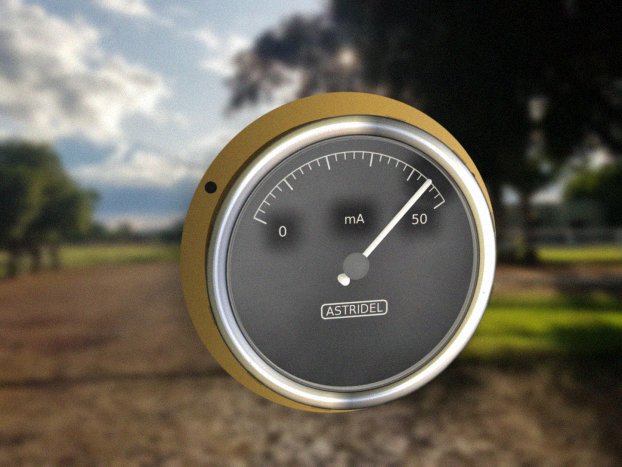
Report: 44 mA
